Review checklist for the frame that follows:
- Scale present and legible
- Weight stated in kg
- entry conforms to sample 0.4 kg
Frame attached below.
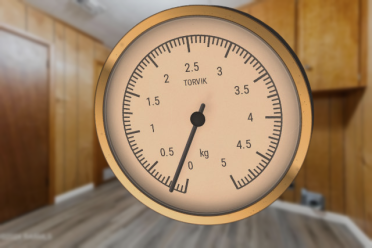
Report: 0.15 kg
